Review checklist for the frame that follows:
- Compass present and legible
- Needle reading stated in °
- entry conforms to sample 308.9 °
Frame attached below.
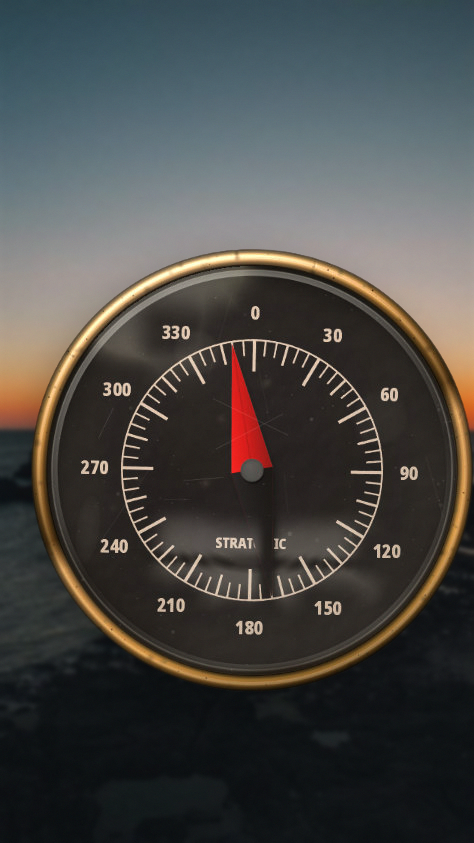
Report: 350 °
